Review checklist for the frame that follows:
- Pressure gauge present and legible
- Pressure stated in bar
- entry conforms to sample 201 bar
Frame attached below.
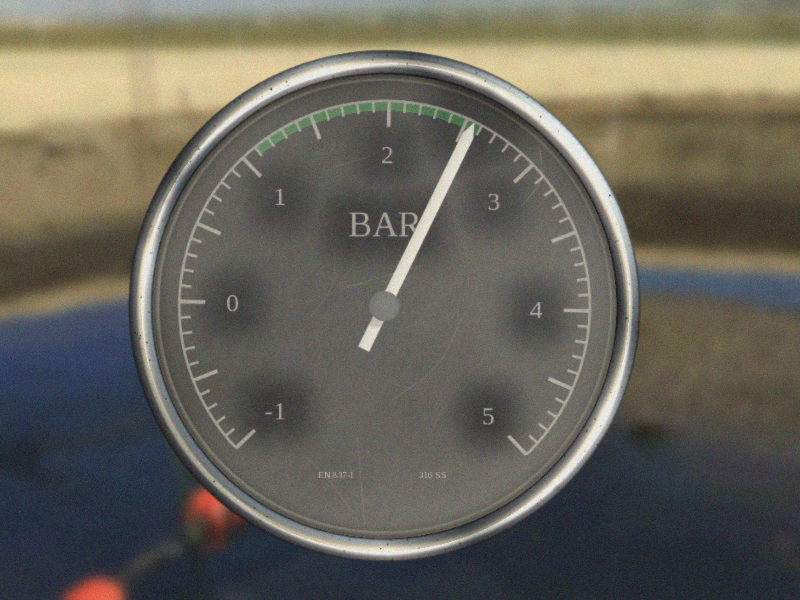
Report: 2.55 bar
